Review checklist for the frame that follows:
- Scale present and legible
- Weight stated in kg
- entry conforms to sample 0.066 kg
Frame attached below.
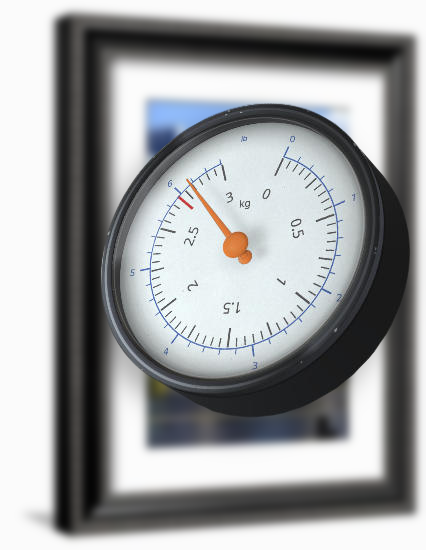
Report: 2.8 kg
